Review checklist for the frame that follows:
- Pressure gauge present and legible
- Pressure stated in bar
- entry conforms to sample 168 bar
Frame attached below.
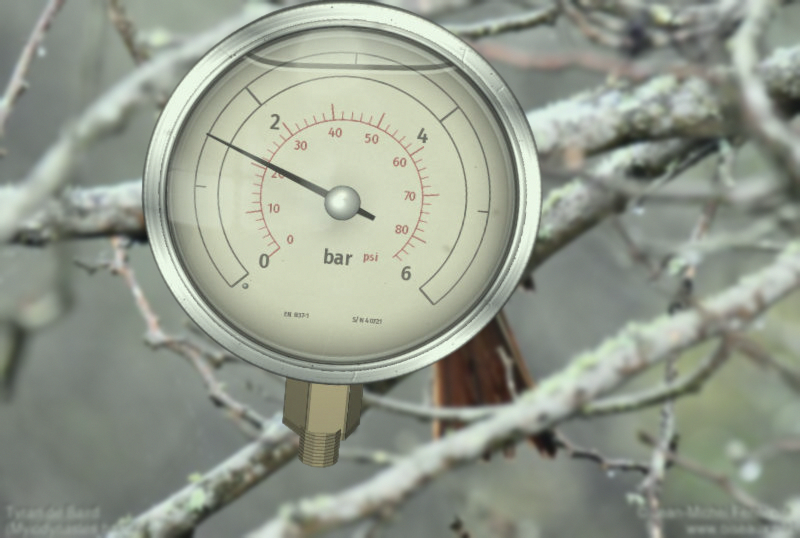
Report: 1.5 bar
